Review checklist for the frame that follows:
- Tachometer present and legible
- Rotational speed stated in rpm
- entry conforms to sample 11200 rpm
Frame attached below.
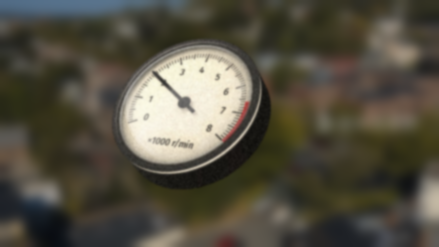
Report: 2000 rpm
